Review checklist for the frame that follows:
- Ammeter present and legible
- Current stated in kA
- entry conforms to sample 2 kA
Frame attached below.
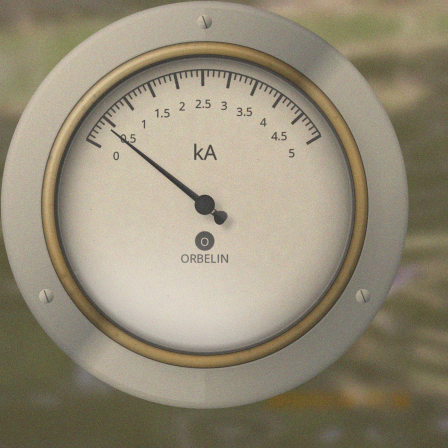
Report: 0.4 kA
